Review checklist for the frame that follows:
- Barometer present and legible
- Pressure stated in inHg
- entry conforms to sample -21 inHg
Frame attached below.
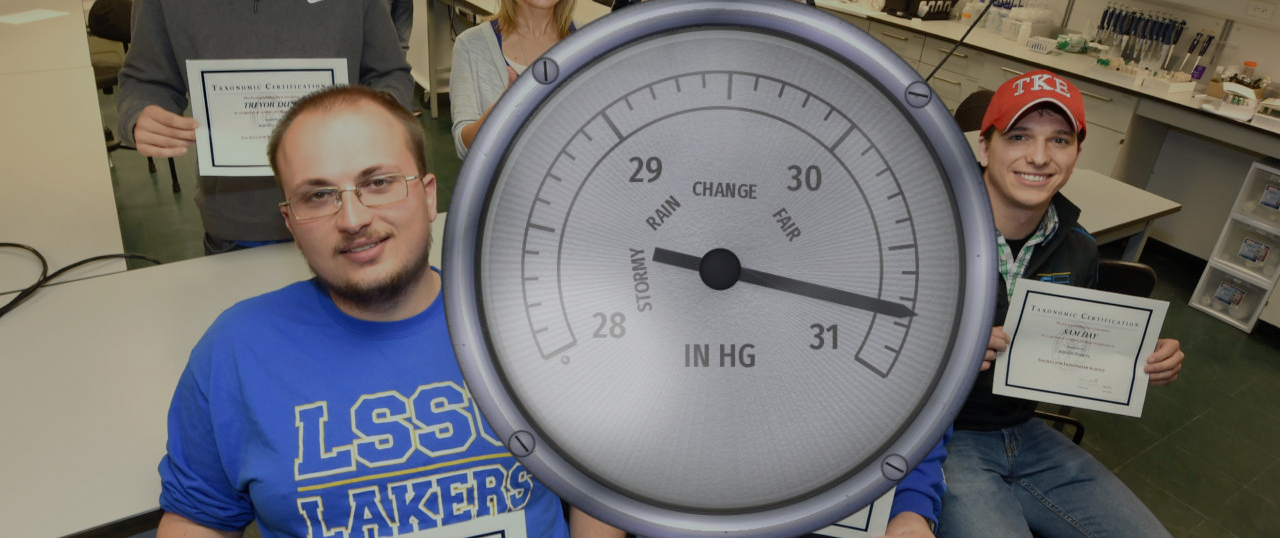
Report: 30.75 inHg
